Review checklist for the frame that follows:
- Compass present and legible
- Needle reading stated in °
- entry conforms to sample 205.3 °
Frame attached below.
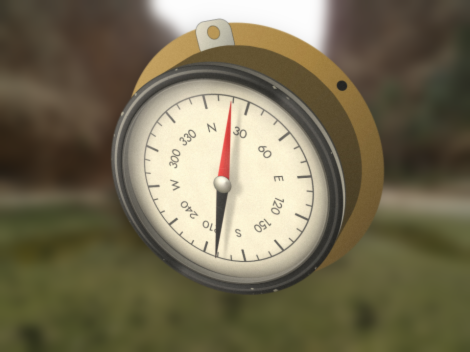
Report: 20 °
